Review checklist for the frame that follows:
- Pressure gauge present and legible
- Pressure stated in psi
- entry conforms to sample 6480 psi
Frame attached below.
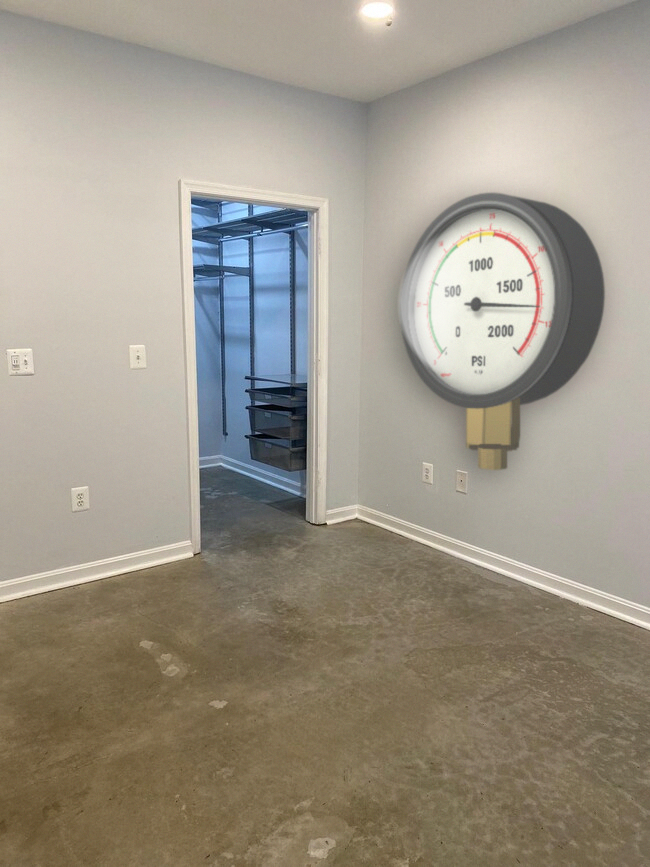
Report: 1700 psi
